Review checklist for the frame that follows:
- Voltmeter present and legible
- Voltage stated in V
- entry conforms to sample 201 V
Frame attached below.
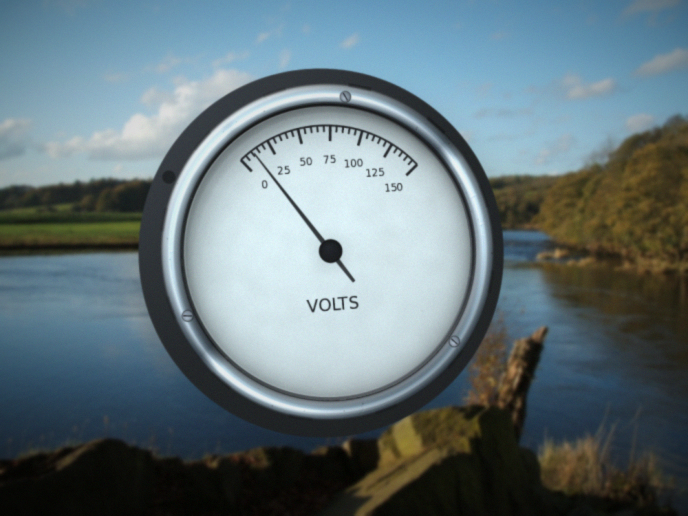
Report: 10 V
